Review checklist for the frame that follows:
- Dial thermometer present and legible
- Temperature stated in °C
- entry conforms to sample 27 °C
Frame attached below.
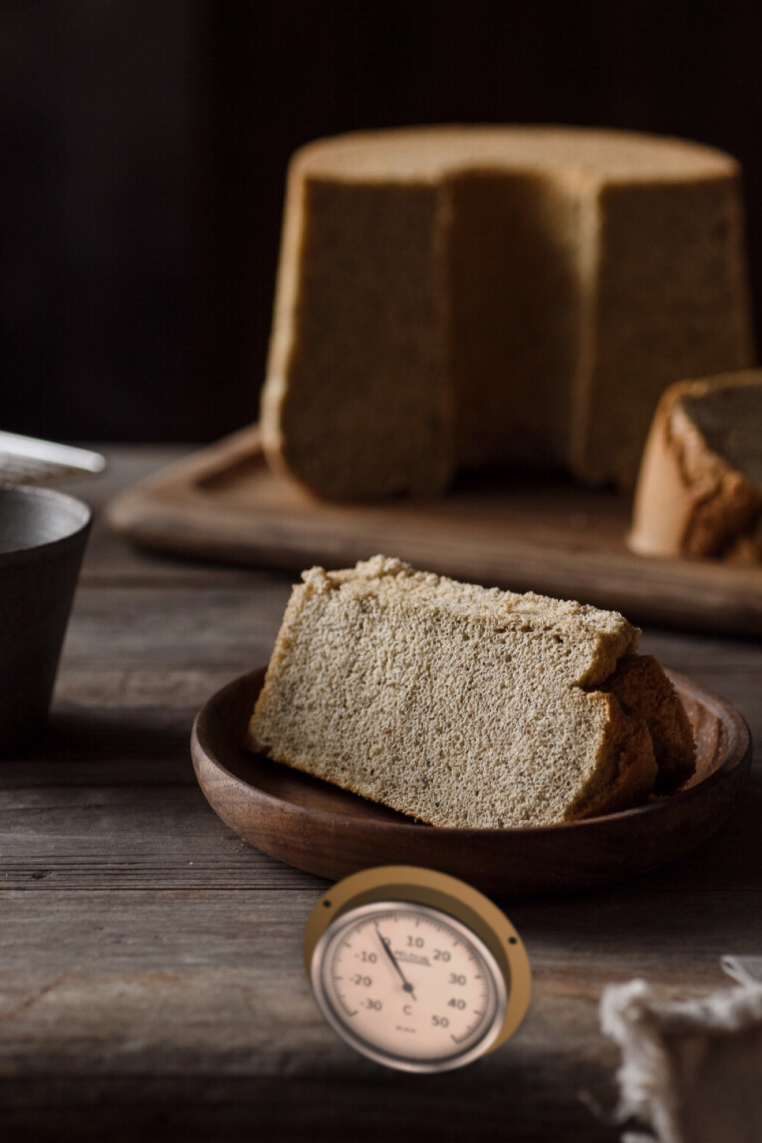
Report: 0 °C
